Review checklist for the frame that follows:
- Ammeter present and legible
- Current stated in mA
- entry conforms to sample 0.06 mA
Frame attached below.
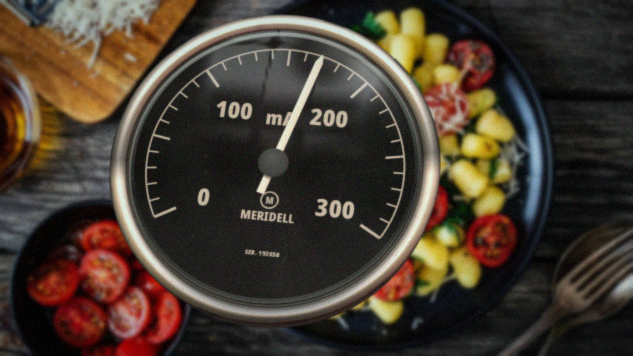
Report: 170 mA
